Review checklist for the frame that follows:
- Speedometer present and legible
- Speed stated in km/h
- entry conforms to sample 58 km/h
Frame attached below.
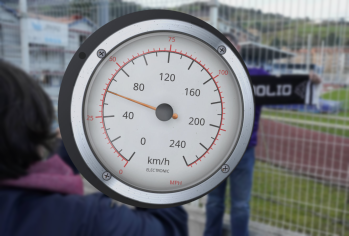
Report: 60 km/h
